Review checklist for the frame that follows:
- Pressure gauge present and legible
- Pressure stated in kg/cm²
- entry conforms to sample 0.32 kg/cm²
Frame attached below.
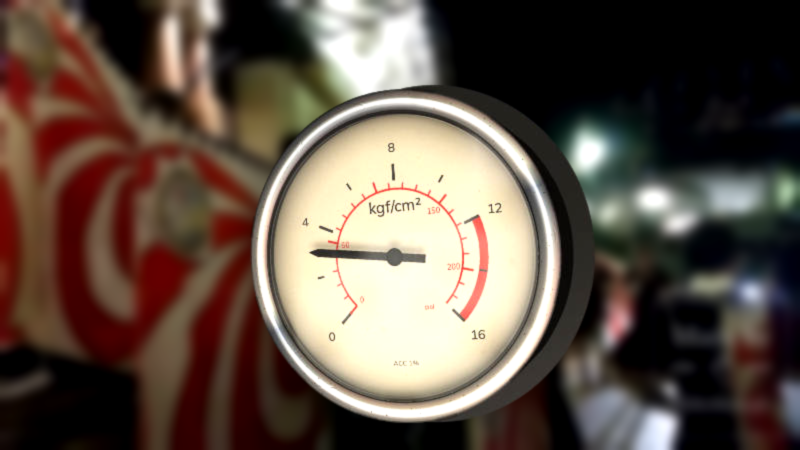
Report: 3 kg/cm²
